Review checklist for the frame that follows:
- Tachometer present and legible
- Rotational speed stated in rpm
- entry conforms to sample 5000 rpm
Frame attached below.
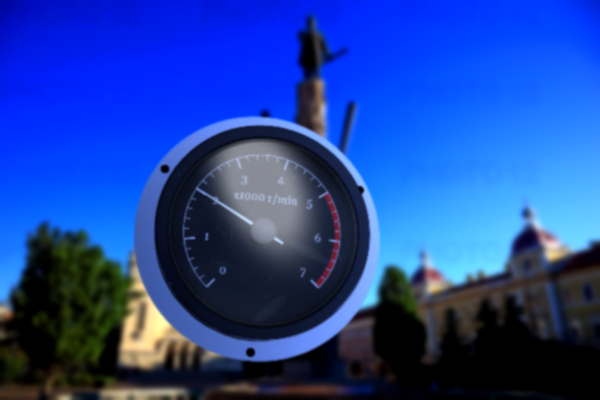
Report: 2000 rpm
